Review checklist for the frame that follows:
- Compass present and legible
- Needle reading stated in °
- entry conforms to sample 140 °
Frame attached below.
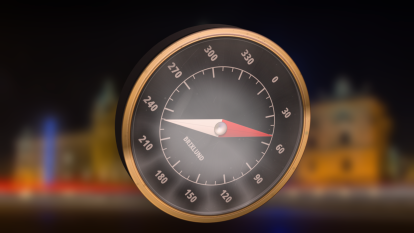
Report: 50 °
